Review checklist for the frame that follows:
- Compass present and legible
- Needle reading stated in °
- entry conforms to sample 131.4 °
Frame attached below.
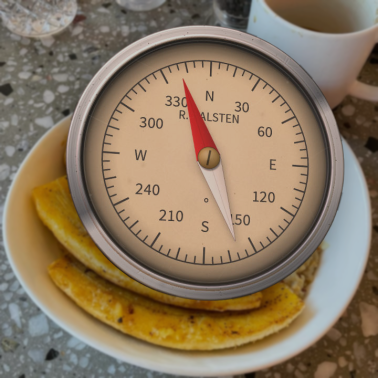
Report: 340 °
